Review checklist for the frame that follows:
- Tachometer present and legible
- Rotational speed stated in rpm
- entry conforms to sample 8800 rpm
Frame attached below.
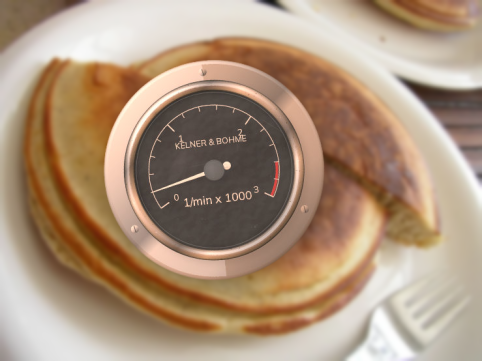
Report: 200 rpm
